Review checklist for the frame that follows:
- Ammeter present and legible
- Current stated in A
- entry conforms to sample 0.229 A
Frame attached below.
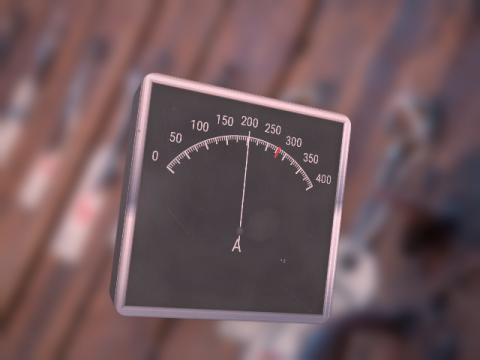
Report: 200 A
